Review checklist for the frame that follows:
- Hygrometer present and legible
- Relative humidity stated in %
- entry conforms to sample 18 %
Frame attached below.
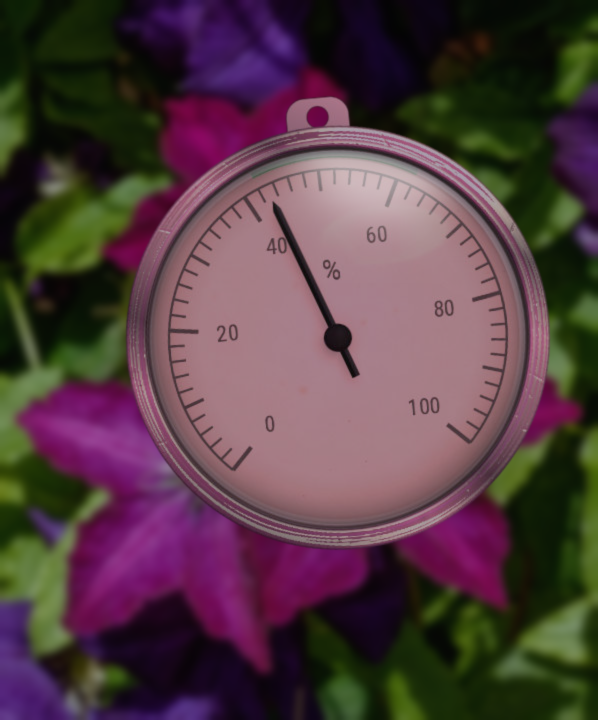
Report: 43 %
